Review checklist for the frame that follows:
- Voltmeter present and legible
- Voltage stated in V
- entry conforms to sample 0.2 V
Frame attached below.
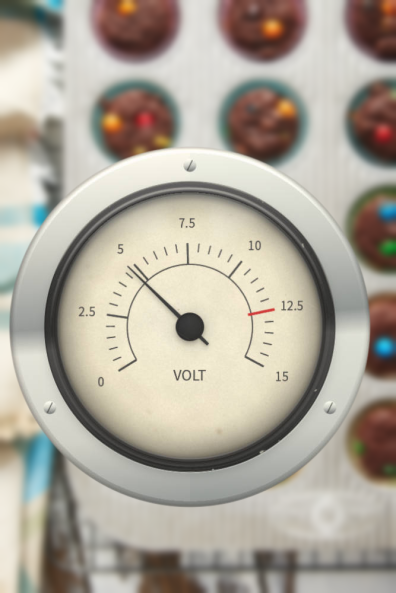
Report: 4.75 V
